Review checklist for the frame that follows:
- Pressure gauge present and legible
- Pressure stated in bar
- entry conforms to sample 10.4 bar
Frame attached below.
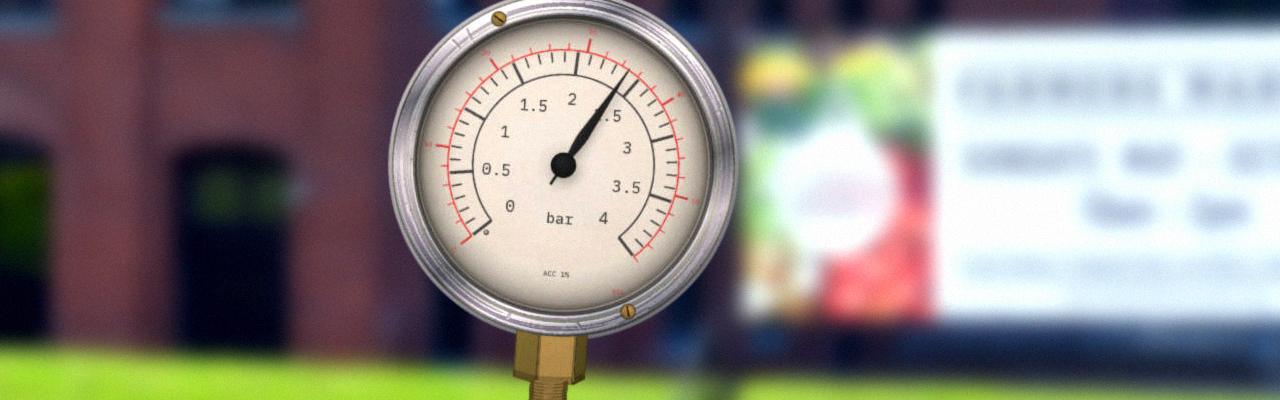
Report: 2.4 bar
